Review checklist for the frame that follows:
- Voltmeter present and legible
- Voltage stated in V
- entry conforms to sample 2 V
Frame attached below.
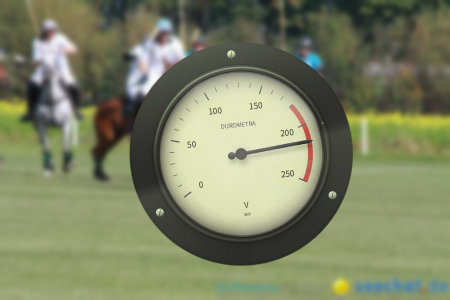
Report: 215 V
